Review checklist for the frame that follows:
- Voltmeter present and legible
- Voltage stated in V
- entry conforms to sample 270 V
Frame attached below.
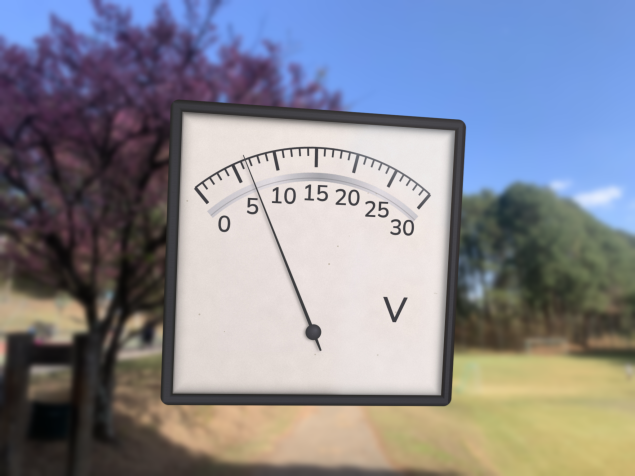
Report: 6.5 V
